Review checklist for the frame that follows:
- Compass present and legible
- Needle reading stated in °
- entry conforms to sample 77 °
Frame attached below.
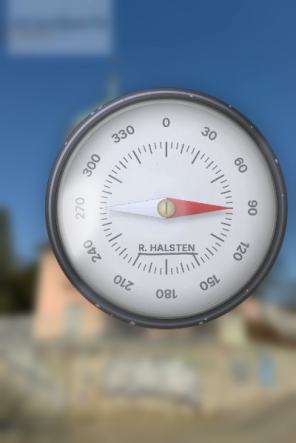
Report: 90 °
